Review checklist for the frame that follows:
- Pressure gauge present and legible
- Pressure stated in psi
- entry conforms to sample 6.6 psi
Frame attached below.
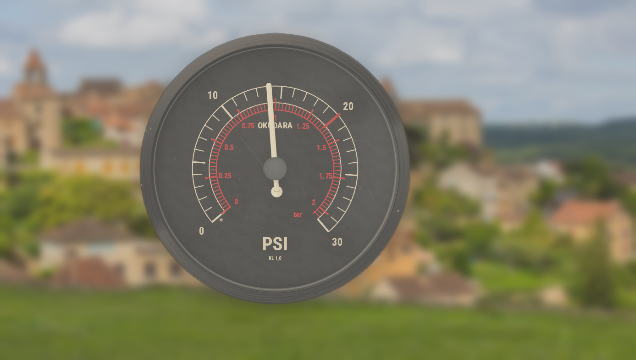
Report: 14 psi
